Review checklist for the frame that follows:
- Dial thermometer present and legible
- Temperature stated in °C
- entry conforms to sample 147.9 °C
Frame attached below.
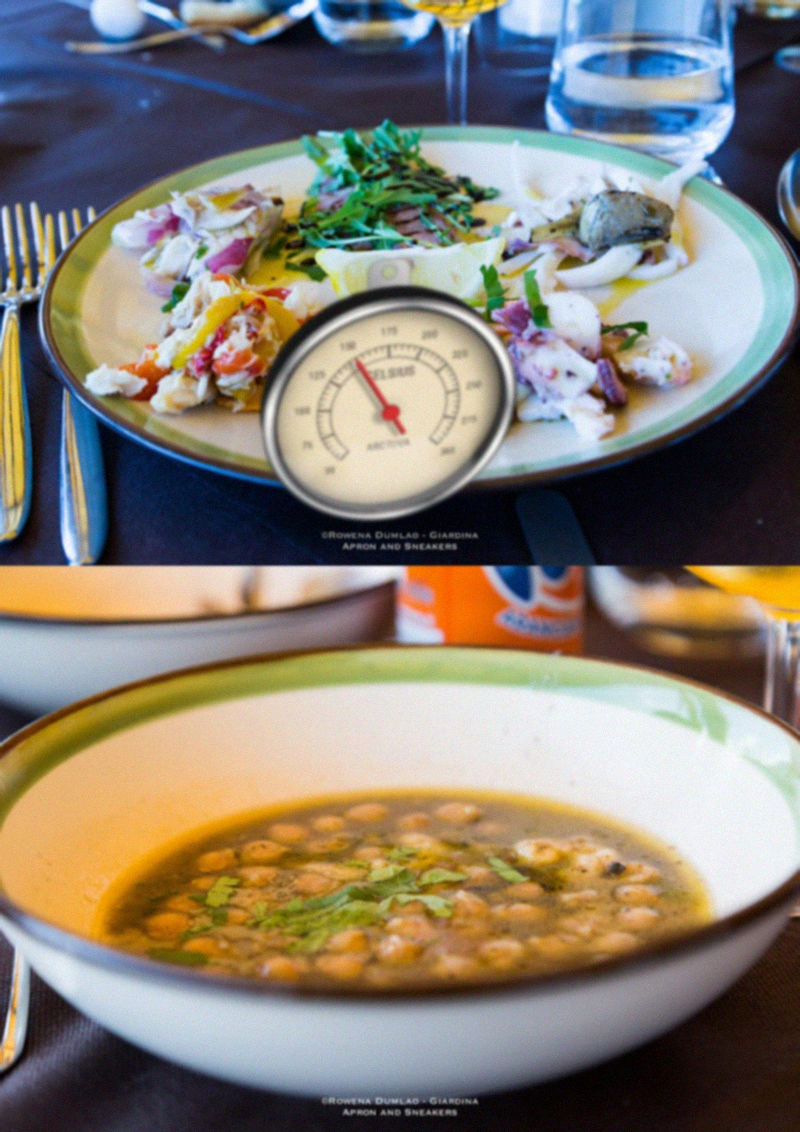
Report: 150 °C
